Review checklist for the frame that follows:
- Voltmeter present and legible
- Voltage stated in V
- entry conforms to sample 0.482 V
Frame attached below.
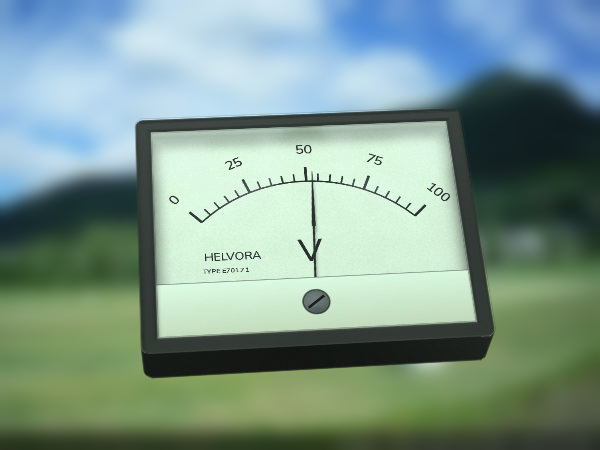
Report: 52.5 V
